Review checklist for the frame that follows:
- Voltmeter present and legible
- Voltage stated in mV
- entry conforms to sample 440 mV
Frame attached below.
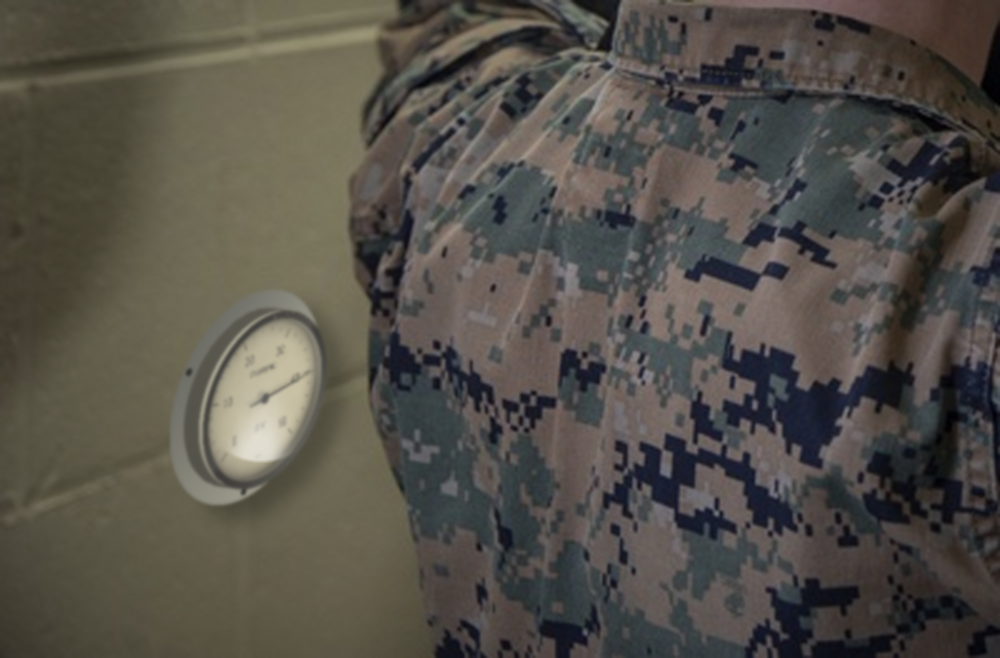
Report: 40 mV
